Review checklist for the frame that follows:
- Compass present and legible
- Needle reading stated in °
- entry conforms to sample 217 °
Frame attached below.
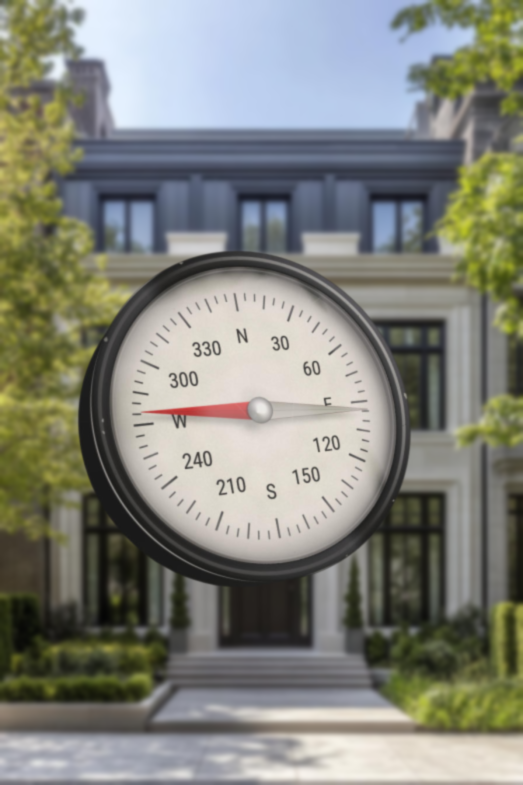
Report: 275 °
